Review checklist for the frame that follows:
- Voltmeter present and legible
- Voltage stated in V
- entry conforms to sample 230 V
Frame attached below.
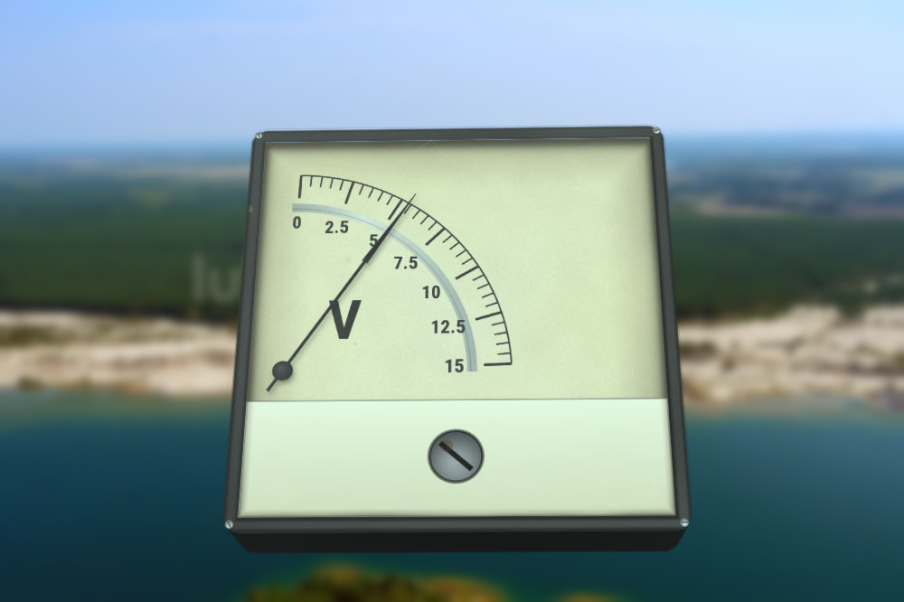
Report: 5.5 V
